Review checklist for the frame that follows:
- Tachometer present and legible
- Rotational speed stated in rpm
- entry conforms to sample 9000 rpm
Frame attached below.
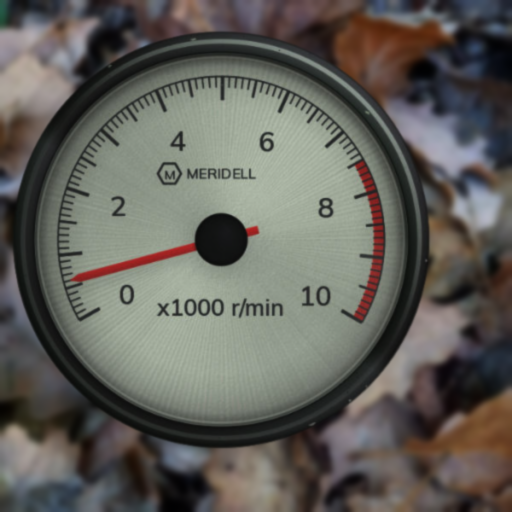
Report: 600 rpm
